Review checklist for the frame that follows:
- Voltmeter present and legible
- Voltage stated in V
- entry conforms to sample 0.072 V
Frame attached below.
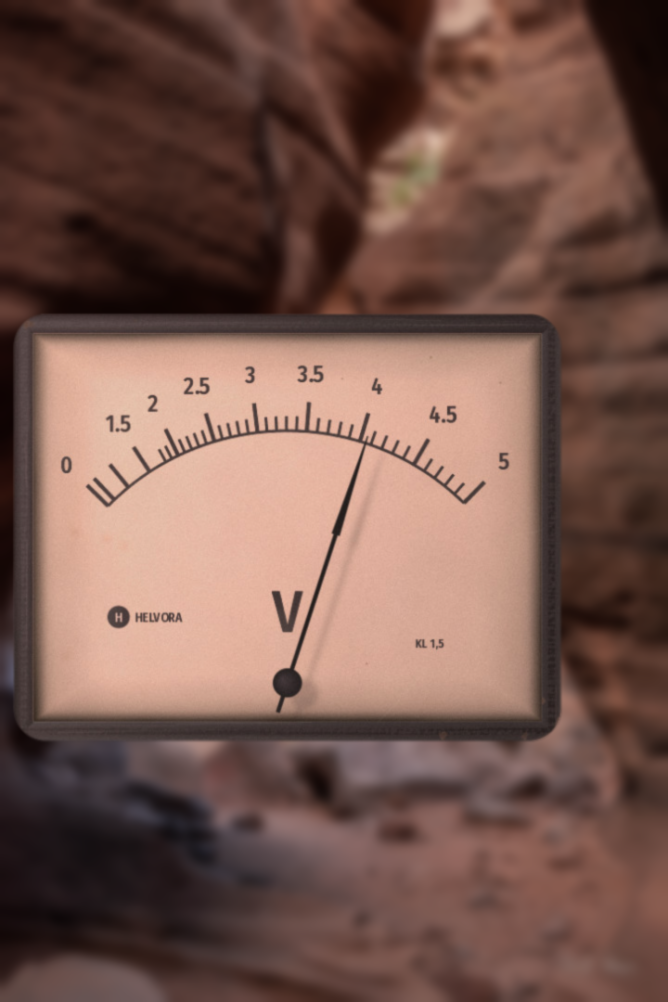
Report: 4.05 V
